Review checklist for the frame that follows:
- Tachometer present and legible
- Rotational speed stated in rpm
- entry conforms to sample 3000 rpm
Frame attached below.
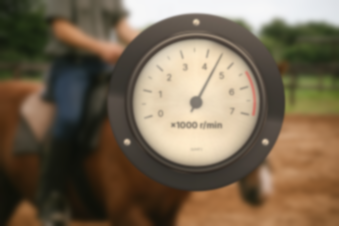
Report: 4500 rpm
